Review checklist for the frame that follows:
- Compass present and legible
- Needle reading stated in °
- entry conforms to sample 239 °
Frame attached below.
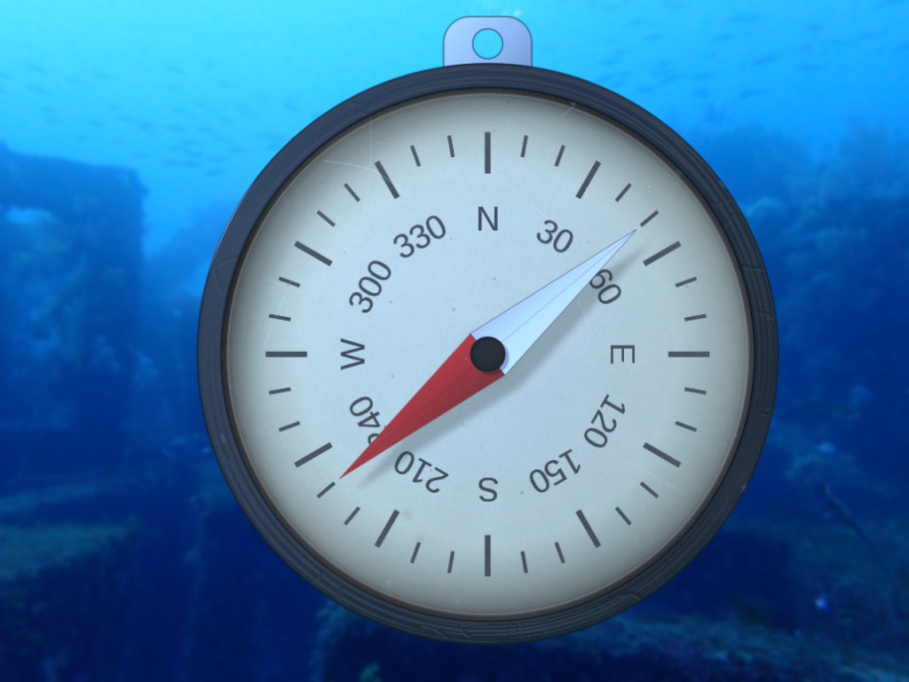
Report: 230 °
